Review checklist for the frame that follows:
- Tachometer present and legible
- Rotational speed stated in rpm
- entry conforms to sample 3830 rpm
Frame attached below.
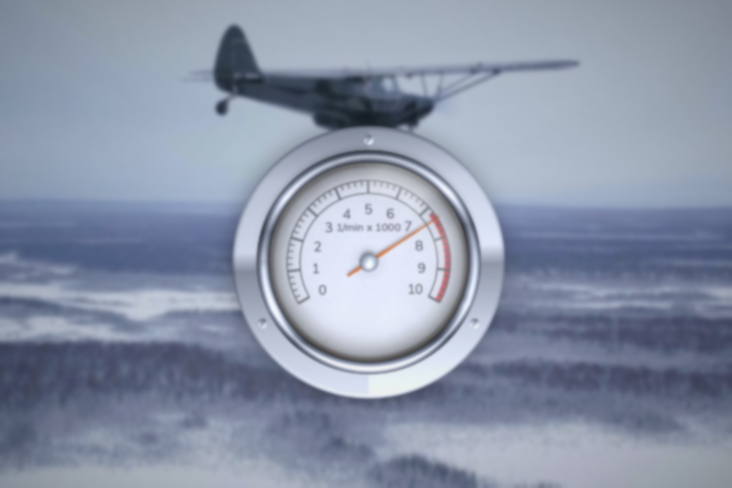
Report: 7400 rpm
